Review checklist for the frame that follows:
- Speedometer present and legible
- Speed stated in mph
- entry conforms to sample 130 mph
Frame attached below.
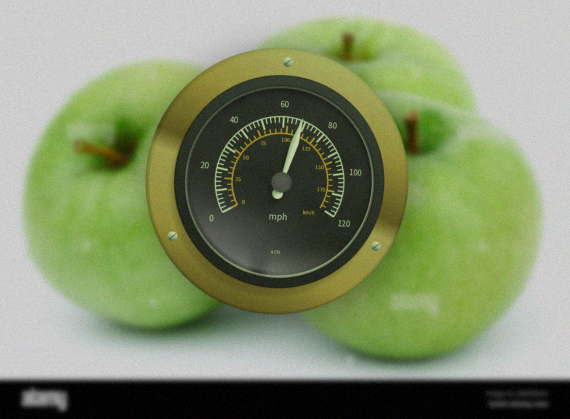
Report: 68 mph
